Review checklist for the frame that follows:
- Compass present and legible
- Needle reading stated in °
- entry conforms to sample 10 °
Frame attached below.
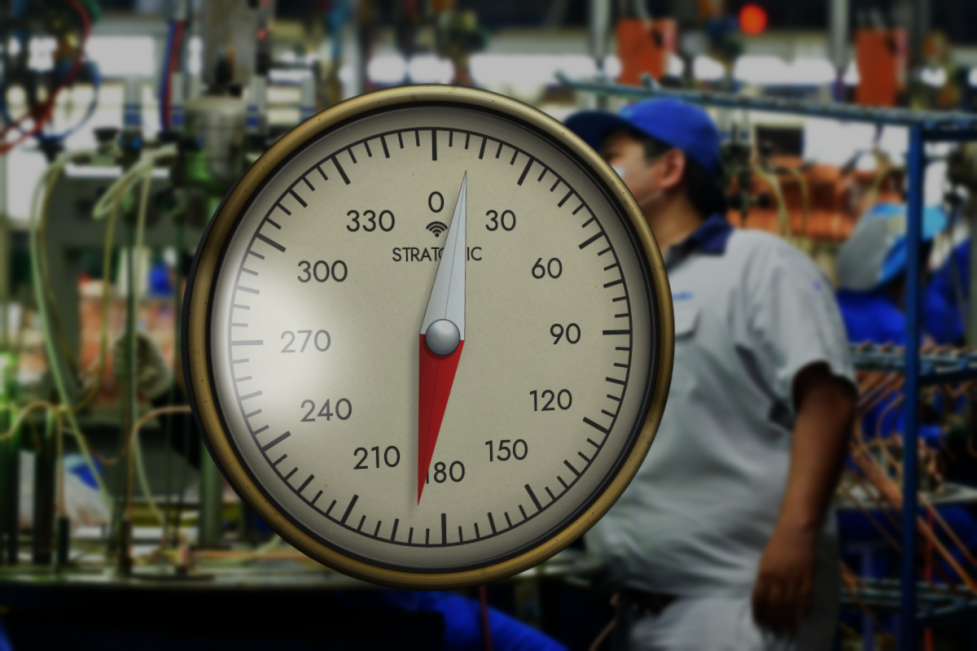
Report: 190 °
